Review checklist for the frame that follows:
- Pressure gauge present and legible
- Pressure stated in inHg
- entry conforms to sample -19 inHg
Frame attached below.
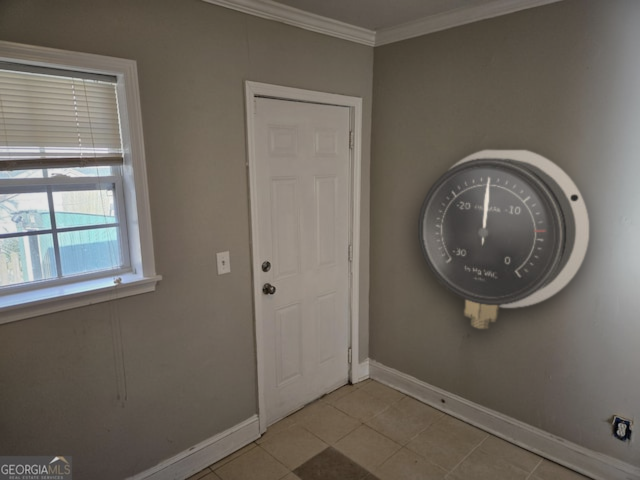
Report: -15 inHg
